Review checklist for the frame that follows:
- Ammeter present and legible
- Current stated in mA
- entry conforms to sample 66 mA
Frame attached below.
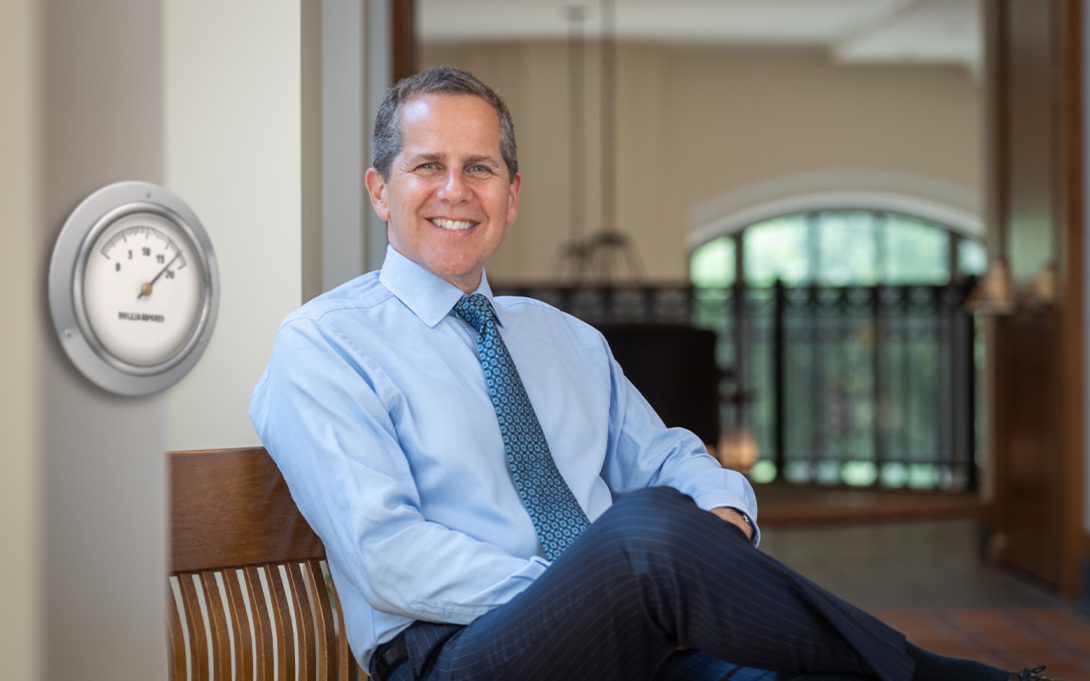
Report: 17.5 mA
